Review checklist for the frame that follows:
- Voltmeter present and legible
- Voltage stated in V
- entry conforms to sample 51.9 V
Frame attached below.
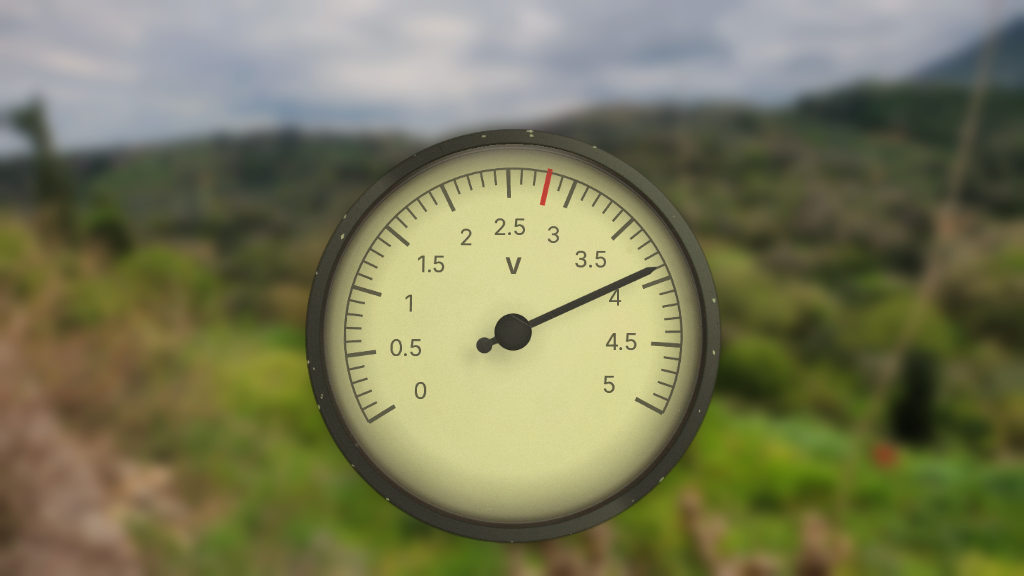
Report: 3.9 V
